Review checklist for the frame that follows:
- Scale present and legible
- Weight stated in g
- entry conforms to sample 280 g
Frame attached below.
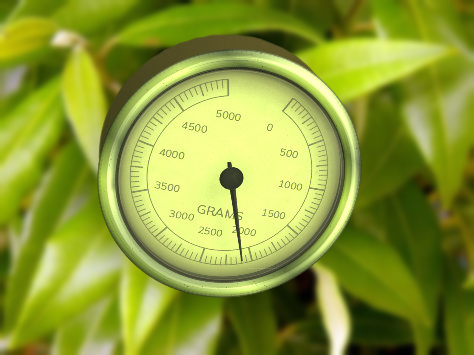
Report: 2100 g
